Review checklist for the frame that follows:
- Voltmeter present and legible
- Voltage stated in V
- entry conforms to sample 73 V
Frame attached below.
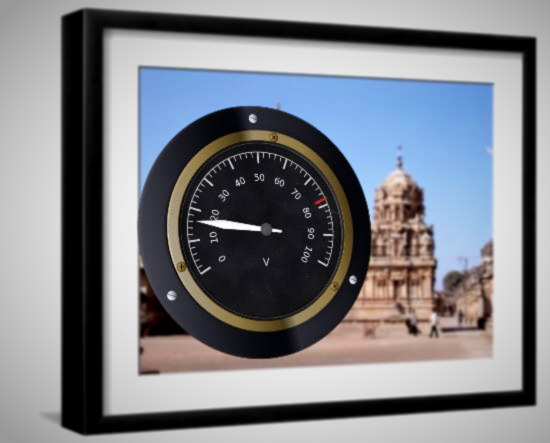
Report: 16 V
